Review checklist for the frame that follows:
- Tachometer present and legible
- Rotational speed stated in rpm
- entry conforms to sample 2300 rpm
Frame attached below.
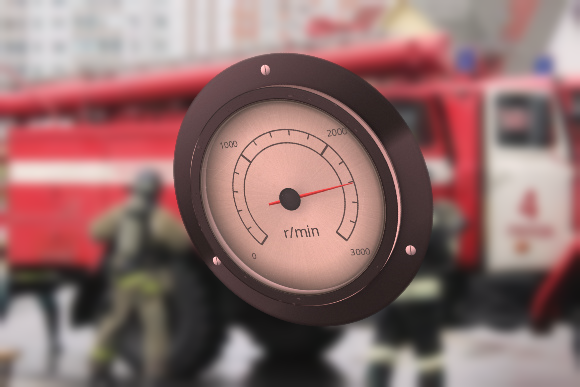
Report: 2400 rpm
